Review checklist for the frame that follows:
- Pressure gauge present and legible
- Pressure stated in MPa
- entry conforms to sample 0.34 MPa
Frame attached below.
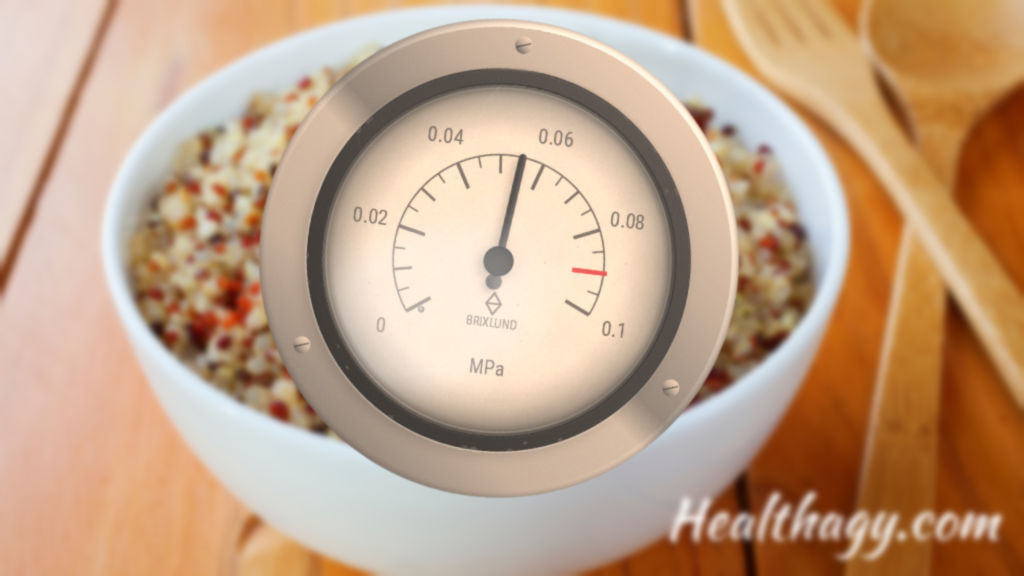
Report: 0.055 MPa
